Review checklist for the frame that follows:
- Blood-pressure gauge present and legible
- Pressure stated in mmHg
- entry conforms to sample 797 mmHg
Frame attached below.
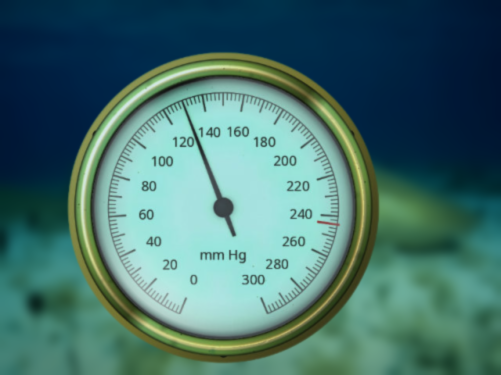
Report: 130 mmHg
